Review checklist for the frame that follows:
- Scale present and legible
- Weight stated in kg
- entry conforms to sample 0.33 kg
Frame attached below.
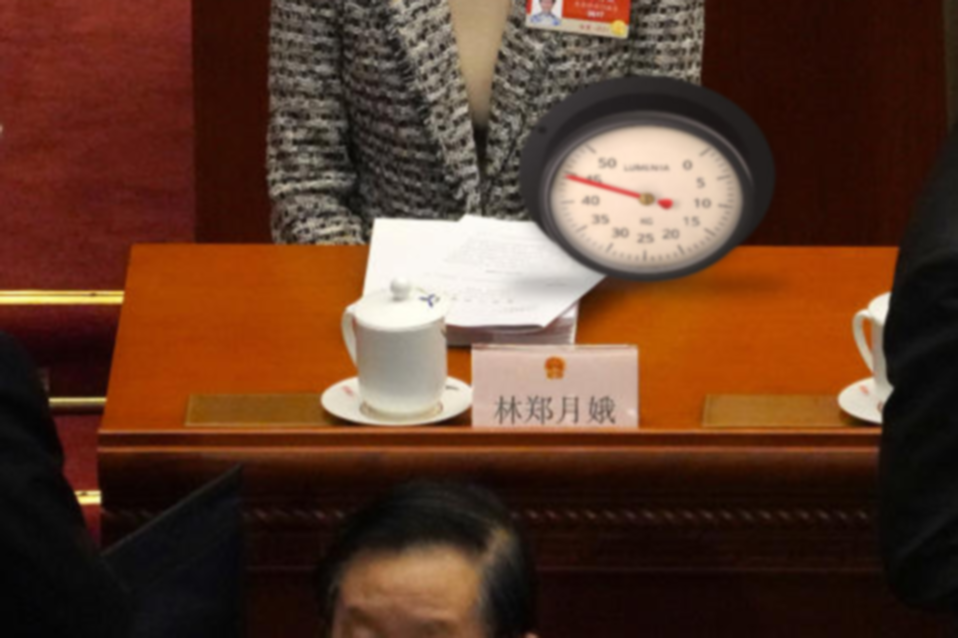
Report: 45 kg
